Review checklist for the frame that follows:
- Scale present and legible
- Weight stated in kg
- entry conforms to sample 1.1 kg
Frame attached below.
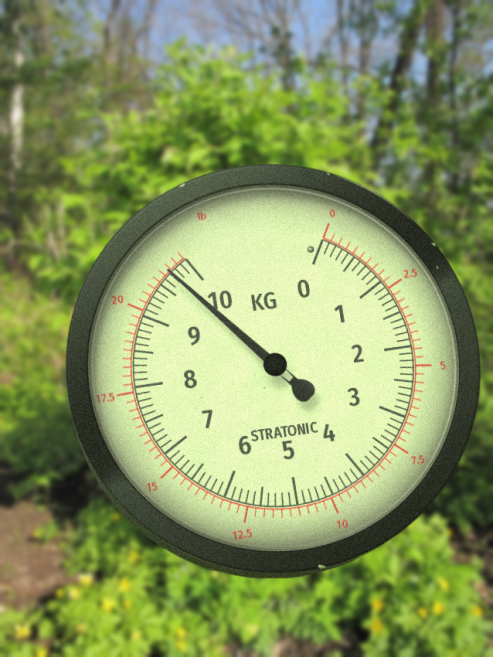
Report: 9.7 kg
